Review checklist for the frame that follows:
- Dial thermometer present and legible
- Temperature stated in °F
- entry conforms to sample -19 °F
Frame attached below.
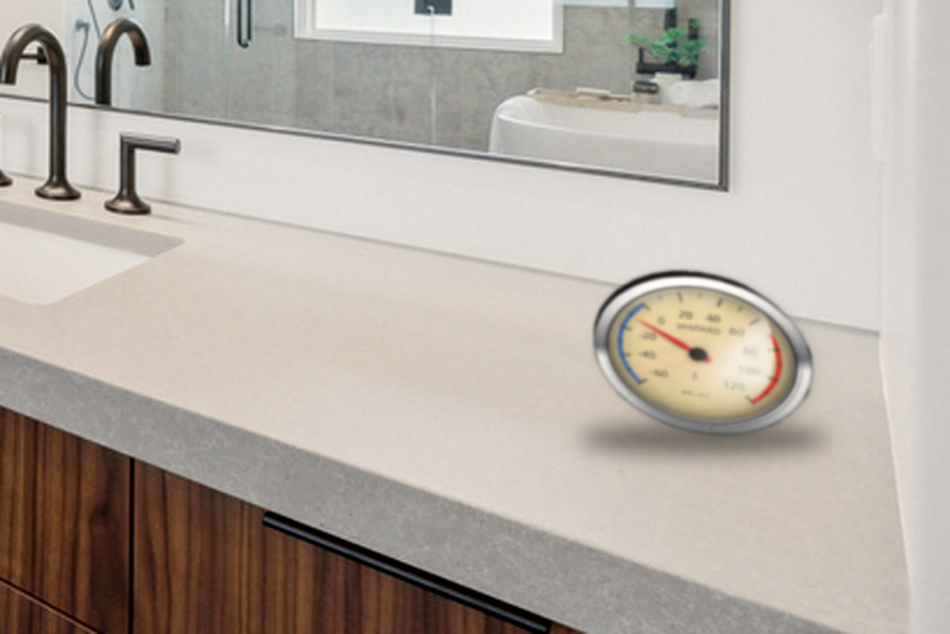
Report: -10 °F
